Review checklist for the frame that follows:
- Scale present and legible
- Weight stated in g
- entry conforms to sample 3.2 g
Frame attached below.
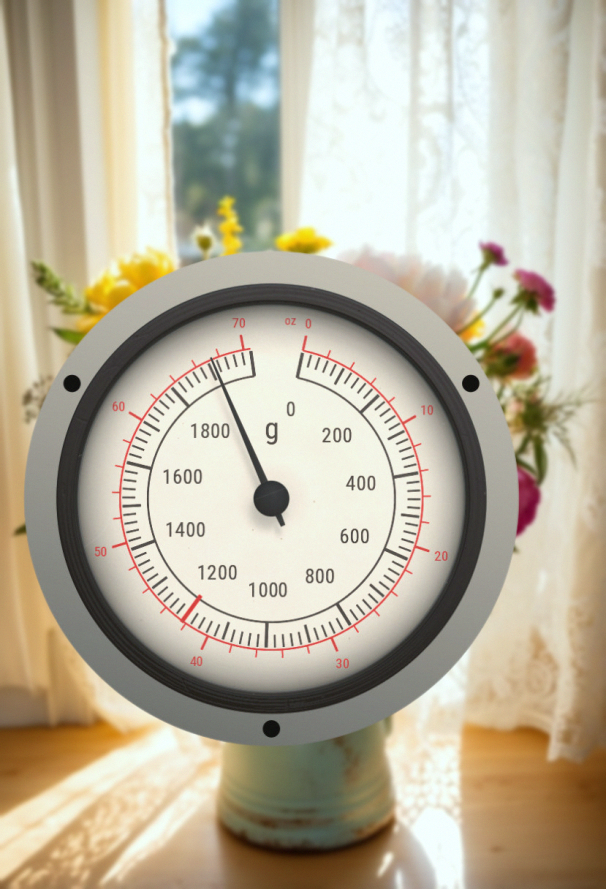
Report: 1910 g
